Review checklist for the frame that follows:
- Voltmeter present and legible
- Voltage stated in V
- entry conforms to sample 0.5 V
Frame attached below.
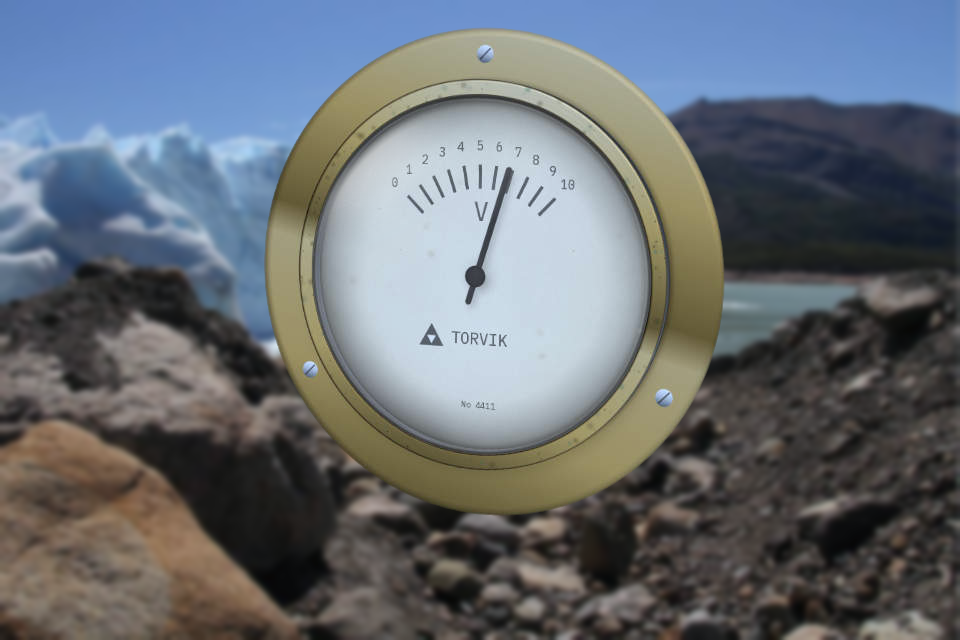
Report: 7 V
